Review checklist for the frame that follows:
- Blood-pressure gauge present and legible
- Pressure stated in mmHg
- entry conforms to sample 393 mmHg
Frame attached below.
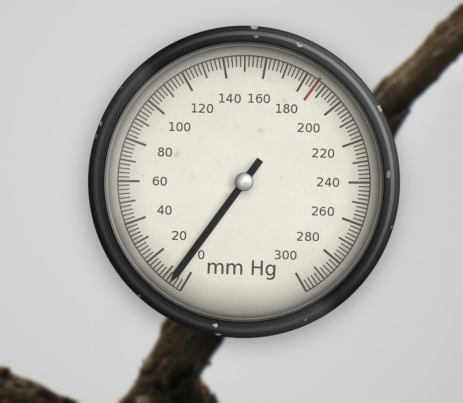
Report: 6 mmHg
